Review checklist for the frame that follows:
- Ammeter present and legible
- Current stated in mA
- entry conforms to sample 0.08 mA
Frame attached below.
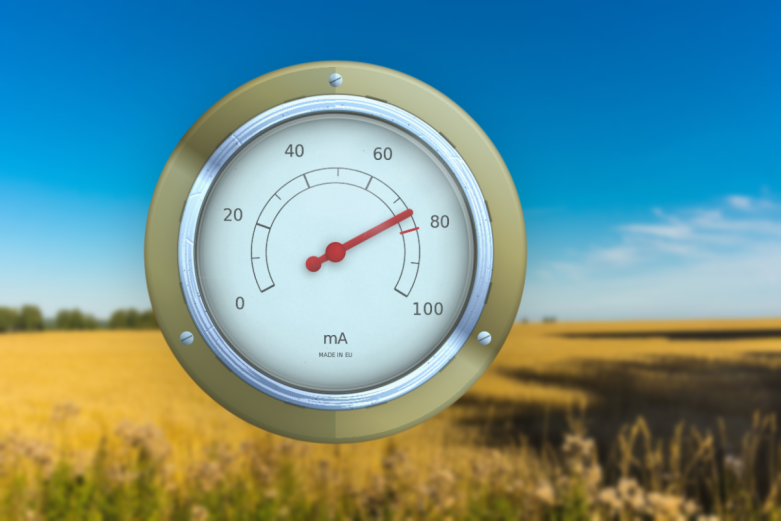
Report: 75 mA
